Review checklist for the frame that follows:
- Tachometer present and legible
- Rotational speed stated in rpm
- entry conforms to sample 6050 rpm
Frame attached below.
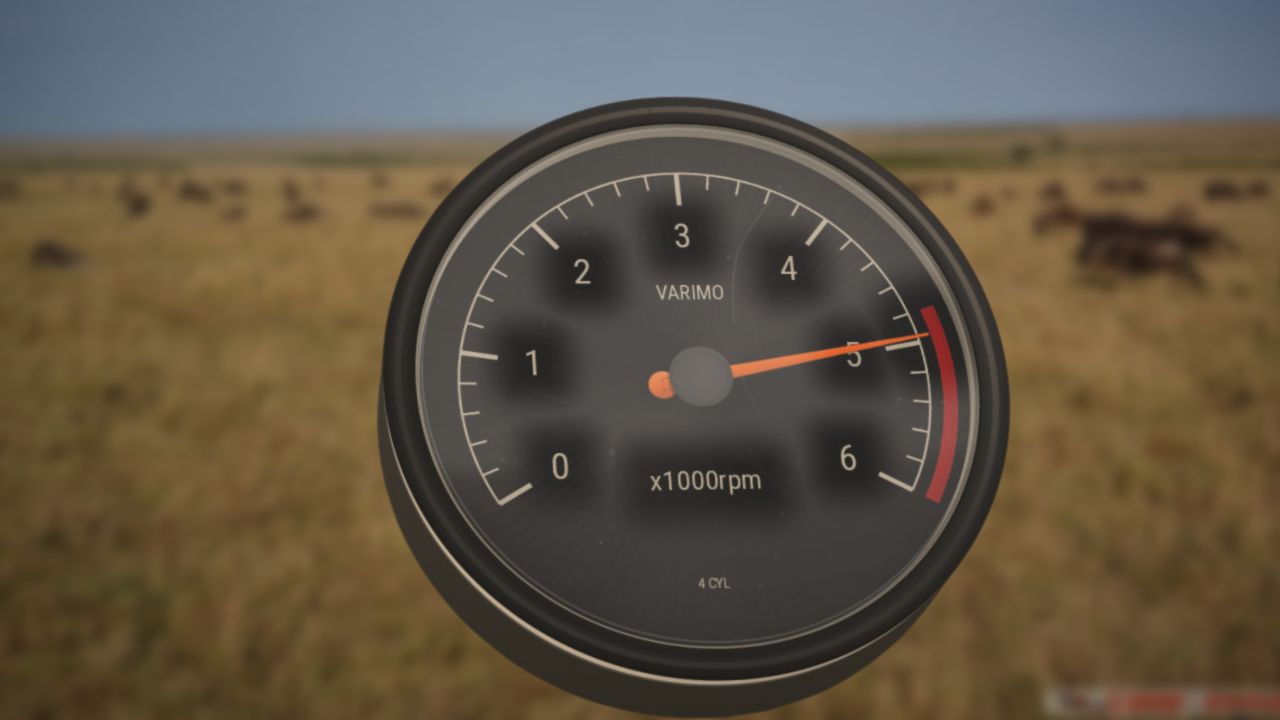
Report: 5000 rpm
